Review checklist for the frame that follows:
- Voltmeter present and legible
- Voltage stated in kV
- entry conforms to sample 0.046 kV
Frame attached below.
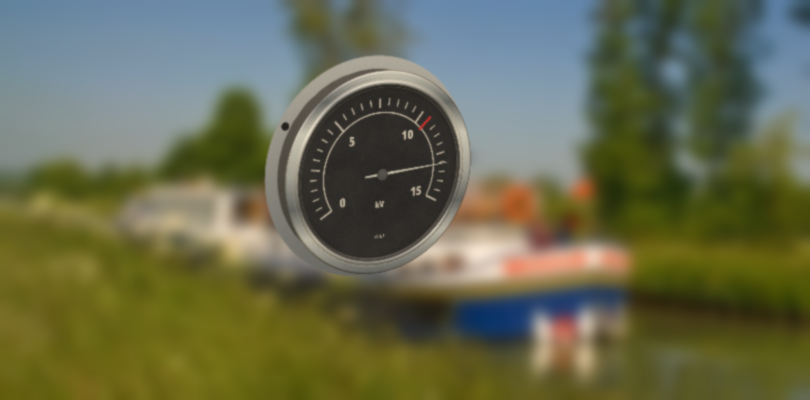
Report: 13 kV
